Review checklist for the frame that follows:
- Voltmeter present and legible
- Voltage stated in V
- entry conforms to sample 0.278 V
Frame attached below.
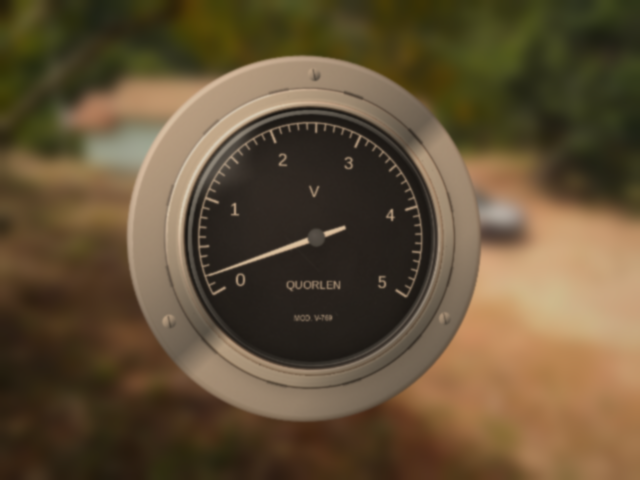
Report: 0.2 V
